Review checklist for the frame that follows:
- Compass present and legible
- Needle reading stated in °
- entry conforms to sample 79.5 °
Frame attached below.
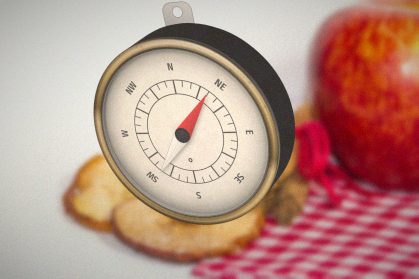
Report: 40 °
